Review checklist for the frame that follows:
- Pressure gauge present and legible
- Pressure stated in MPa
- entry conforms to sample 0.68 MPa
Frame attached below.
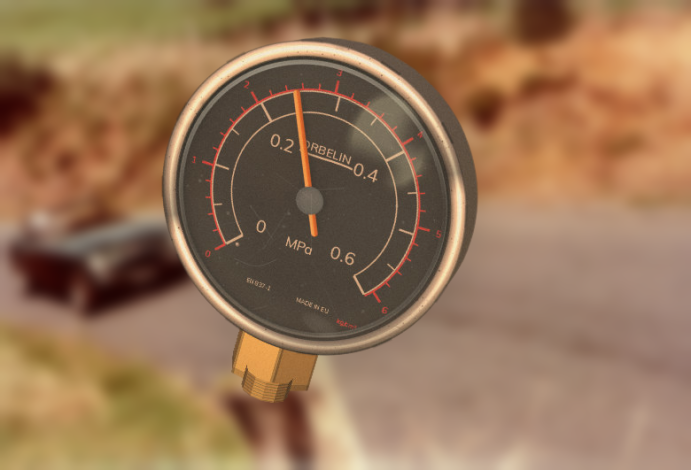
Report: 0.25 MPa
